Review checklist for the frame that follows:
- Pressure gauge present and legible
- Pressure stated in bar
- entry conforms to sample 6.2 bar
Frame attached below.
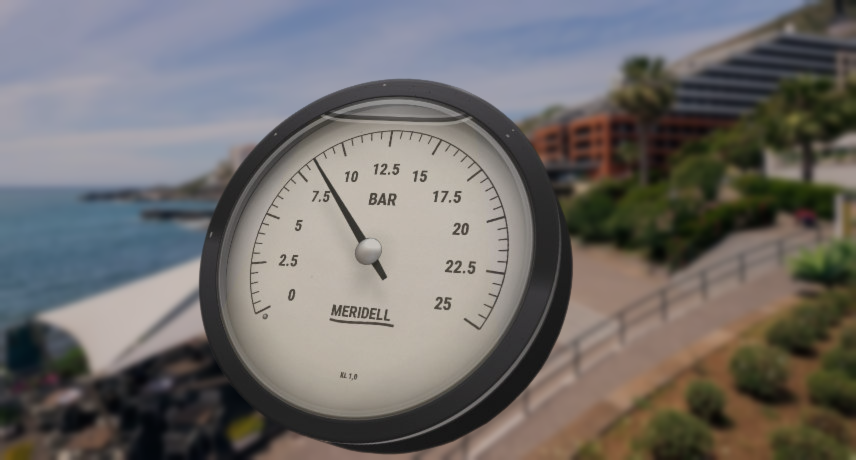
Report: 8.5 bar
